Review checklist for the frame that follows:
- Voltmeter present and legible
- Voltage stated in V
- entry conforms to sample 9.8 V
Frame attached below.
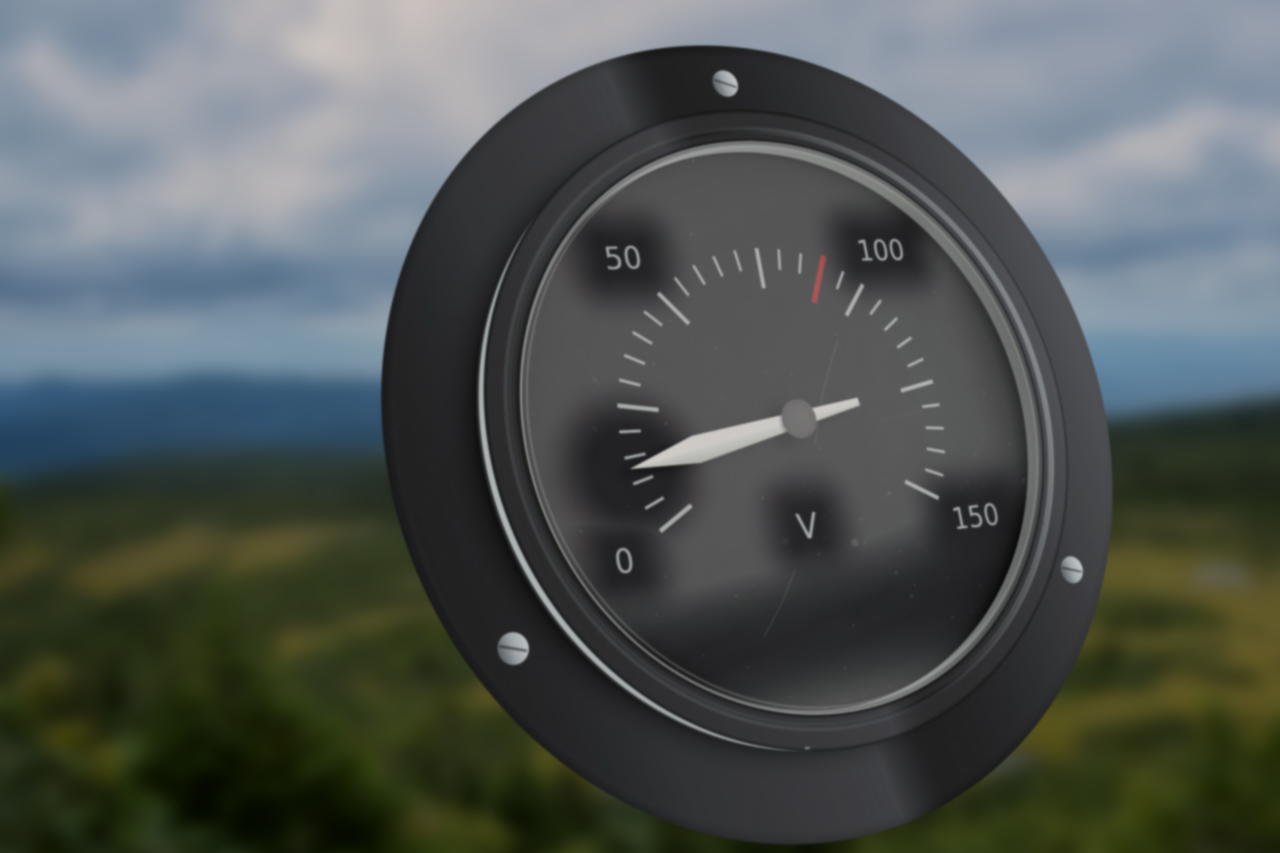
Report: 12.5 V
